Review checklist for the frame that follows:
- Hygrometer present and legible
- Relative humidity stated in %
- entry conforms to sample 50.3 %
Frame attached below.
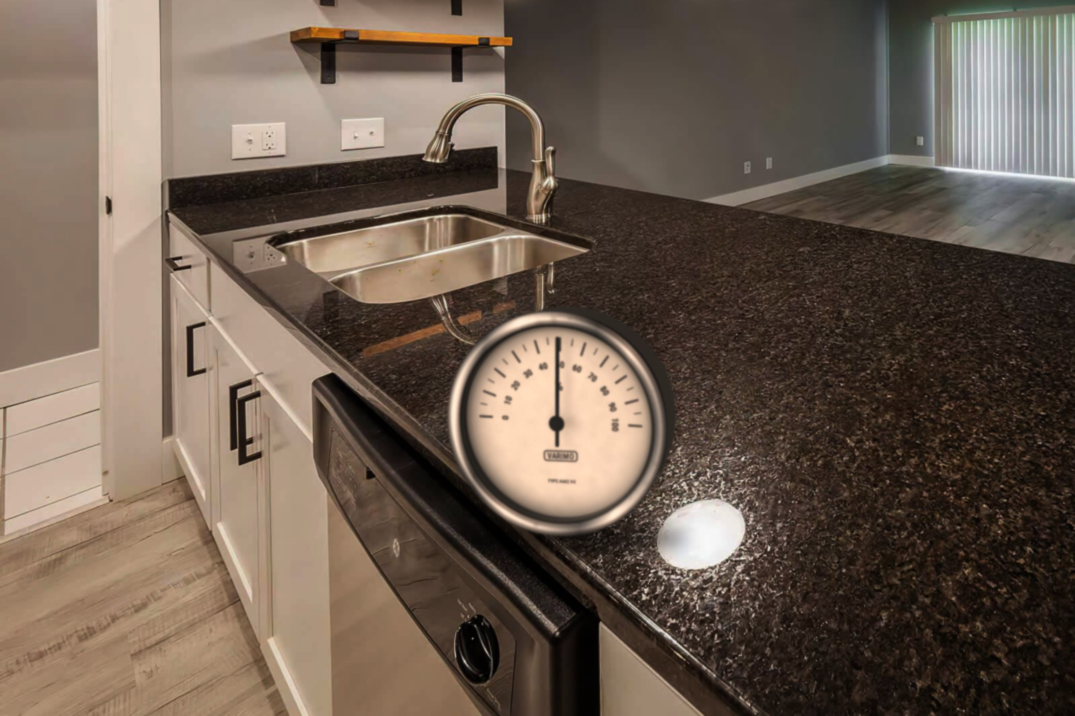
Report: 50 %
